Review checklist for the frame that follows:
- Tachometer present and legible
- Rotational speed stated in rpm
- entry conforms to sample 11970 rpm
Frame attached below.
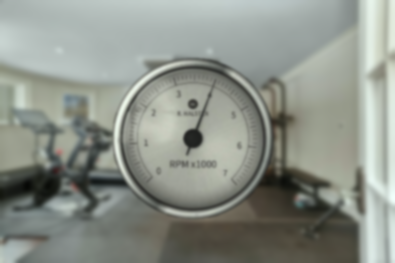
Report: 4000 rpm
